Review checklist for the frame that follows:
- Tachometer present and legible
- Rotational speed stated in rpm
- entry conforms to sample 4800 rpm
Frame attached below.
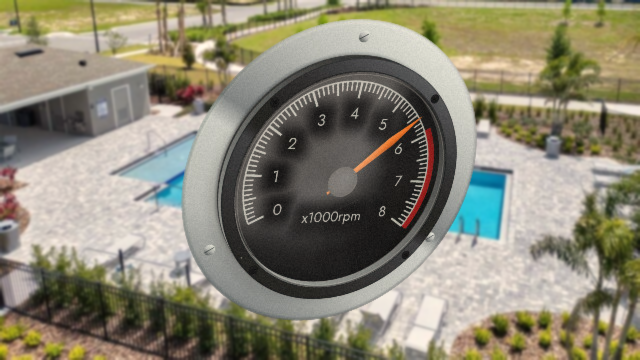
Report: 5500 rpm
